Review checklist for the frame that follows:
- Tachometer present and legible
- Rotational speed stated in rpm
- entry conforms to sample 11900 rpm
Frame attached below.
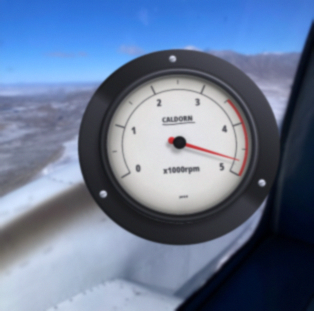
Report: 4750 rpm
